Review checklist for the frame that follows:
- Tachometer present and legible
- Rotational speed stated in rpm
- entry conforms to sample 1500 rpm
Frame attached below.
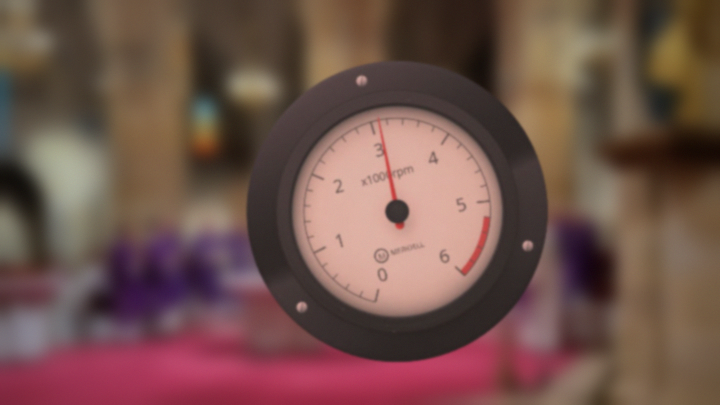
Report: 3100 rpm
